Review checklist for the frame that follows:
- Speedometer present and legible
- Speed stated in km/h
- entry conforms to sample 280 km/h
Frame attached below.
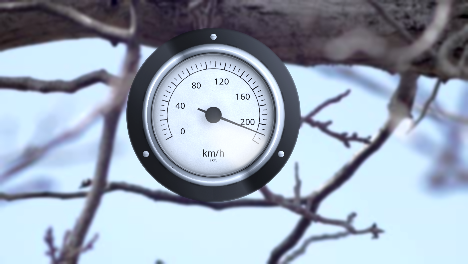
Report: 210 km/h
